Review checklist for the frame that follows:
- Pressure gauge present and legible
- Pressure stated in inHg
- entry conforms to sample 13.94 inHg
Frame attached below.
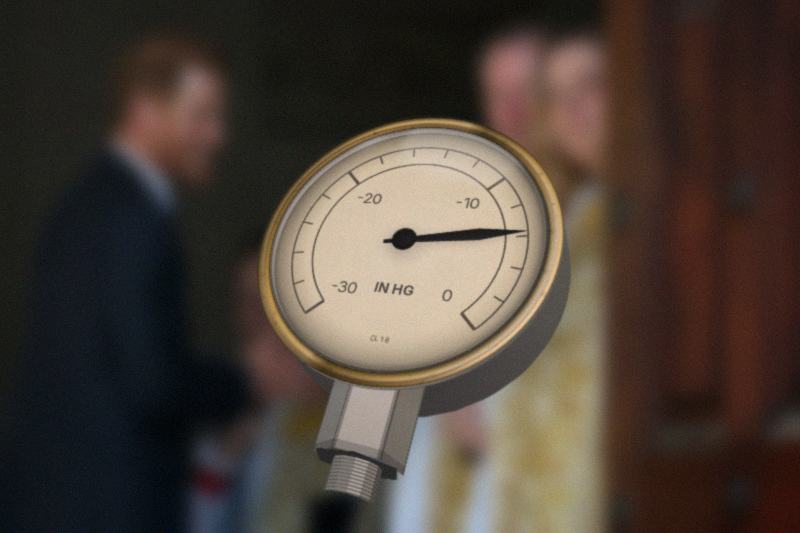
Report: -6 inHg
